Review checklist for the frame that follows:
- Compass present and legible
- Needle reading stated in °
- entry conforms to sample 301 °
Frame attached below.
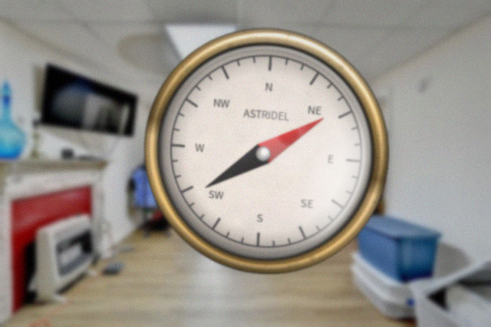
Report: 55 °
